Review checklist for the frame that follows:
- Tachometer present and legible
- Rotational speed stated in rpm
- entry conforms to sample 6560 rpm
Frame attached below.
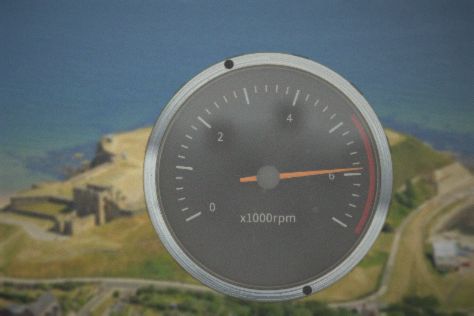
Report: 5900 rpm
